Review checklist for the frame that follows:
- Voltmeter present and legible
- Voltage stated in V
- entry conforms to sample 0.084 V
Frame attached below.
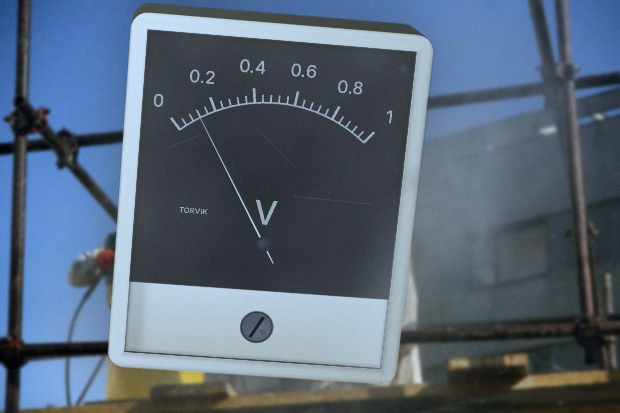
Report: 0.12 V
